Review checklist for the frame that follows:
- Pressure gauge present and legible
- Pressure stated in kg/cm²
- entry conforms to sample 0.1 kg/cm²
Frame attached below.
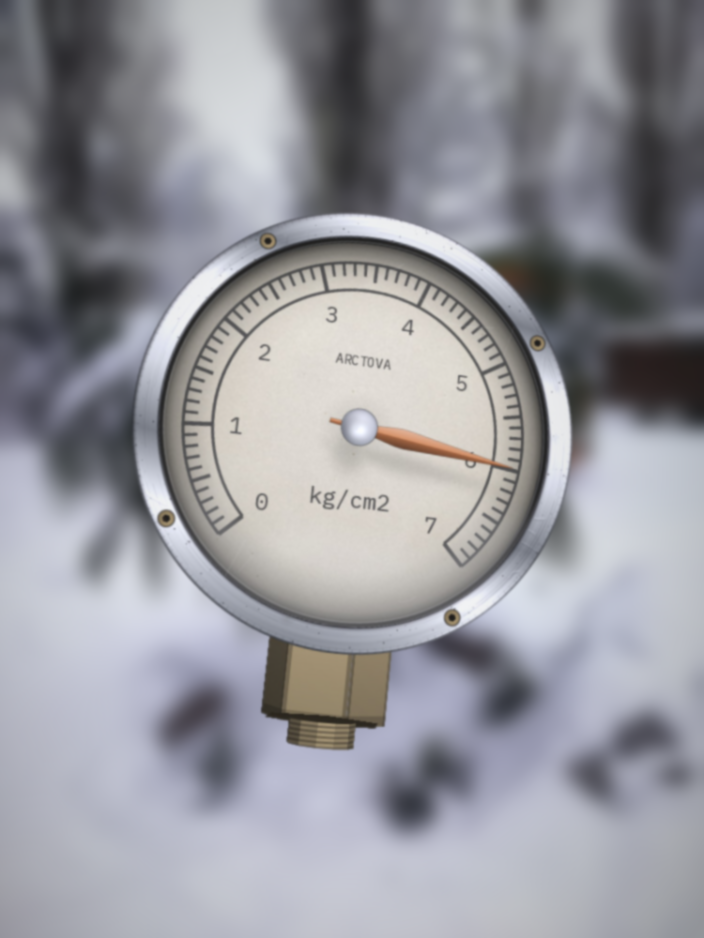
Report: 6 kg/cm²
